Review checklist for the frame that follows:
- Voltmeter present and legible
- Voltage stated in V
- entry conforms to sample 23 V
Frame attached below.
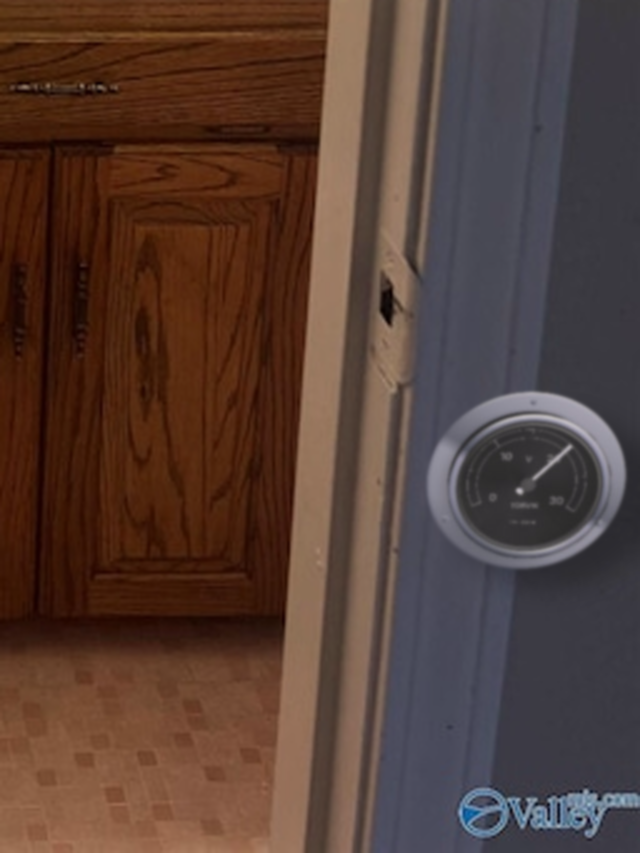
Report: 20 V
